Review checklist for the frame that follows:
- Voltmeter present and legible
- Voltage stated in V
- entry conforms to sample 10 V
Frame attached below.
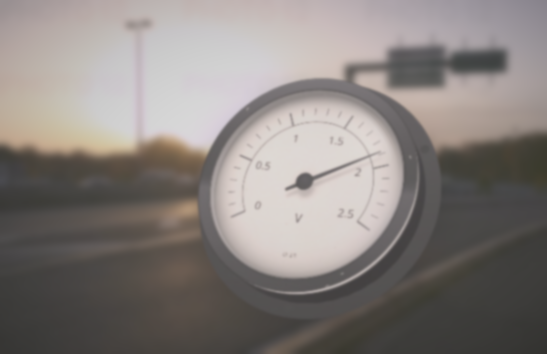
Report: 1.9 V
